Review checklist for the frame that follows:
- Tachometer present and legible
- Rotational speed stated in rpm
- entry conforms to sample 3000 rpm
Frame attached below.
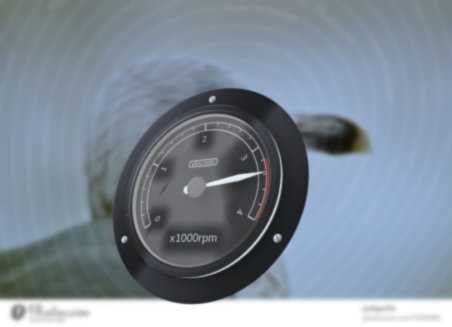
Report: 3400 rpm
